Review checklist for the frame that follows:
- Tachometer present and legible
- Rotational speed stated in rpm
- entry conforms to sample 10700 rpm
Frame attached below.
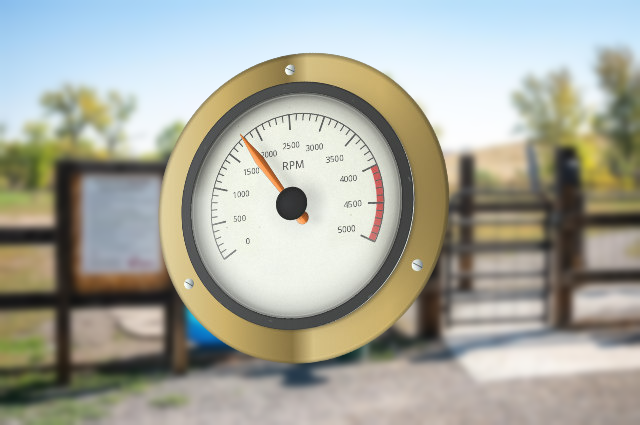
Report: 1800 rpm
